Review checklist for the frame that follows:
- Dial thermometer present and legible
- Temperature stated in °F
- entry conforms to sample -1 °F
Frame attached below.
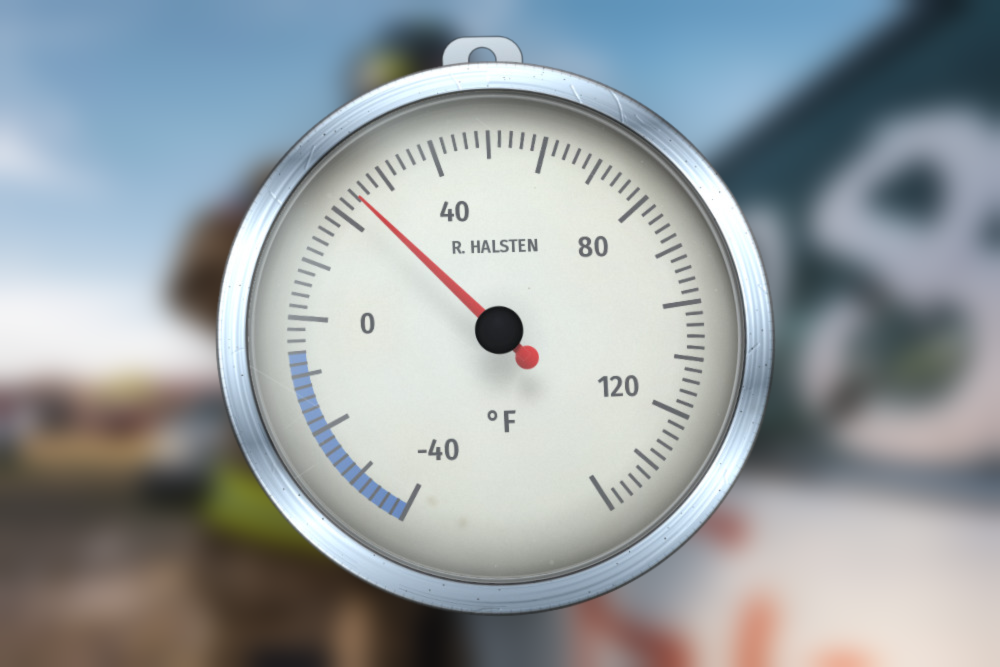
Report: 24 °F
